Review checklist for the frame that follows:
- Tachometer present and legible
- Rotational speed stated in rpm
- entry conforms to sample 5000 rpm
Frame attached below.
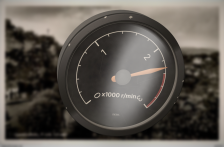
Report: 2300 rpm
